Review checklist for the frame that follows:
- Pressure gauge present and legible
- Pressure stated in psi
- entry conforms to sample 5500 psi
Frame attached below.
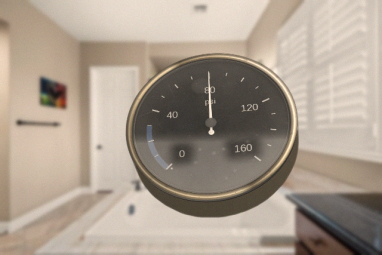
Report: 80 psi
